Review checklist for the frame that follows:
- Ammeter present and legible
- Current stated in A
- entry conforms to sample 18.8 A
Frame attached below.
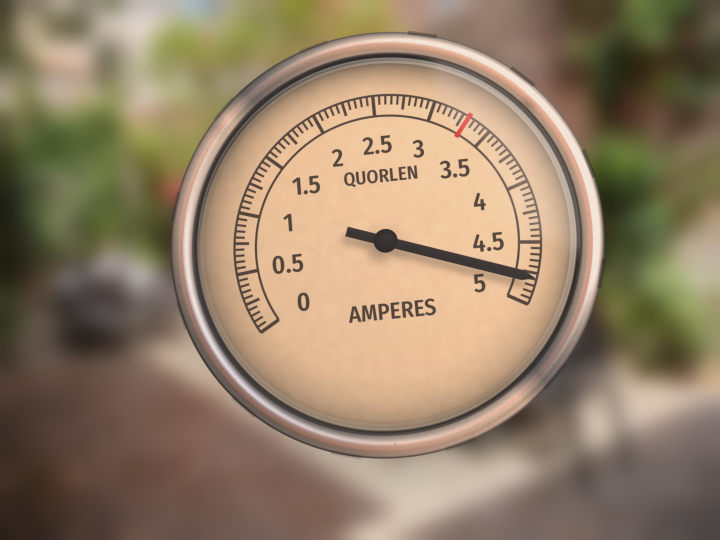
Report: 4.8 A
